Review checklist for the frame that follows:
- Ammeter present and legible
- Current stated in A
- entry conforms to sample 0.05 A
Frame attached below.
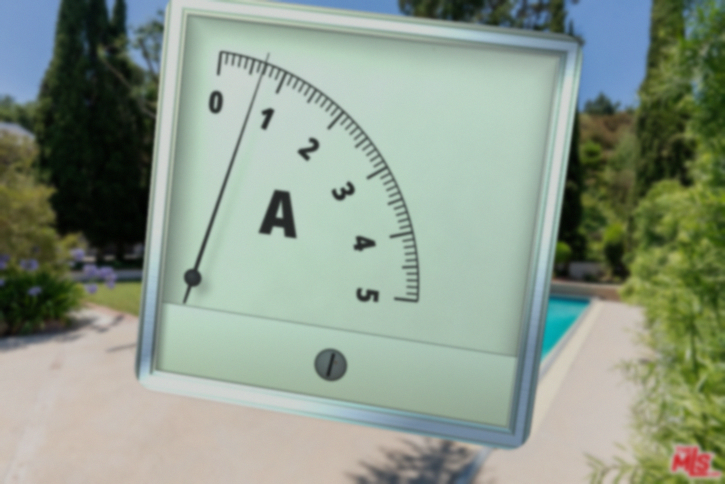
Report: 0.7 A
